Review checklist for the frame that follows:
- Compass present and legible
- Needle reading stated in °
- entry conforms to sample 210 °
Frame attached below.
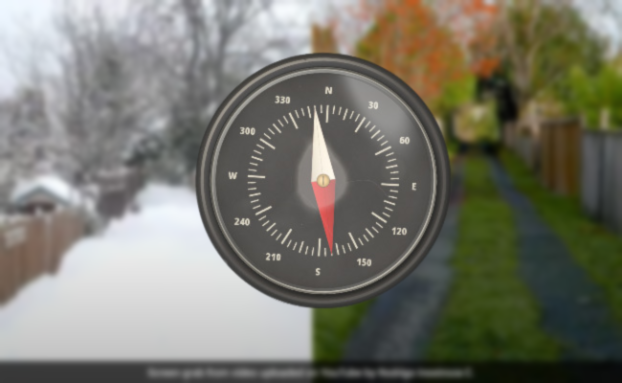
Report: 170 °
